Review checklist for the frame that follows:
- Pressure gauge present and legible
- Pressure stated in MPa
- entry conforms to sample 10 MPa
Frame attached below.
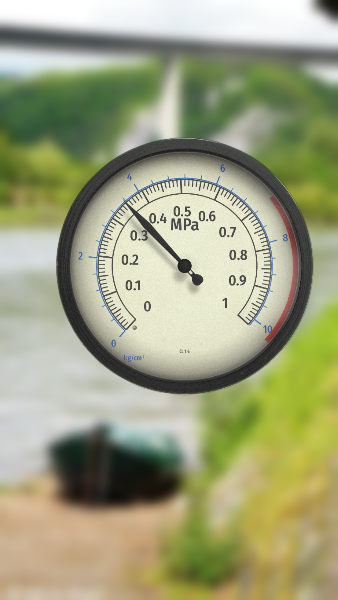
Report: 0.35 MPa
